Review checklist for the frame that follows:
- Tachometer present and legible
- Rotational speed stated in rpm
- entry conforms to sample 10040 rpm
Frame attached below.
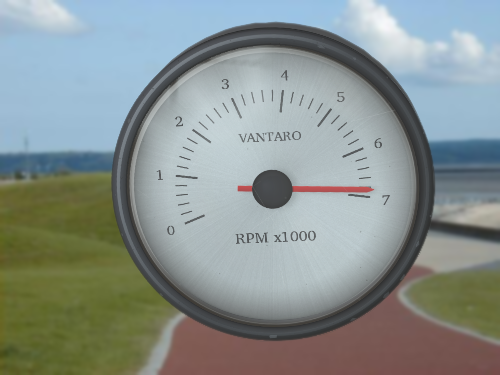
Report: 6800 rpm
